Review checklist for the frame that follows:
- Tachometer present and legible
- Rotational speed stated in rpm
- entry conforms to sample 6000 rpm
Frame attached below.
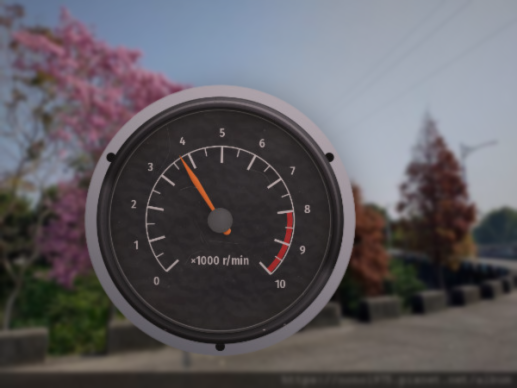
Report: 3750 rpm
